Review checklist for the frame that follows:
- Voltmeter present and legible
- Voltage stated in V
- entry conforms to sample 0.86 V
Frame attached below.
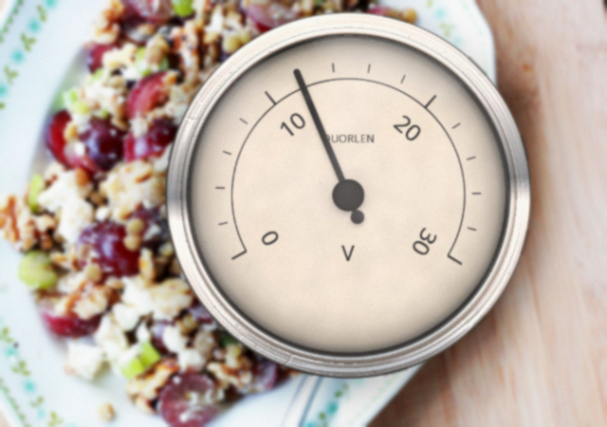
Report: 12 V
